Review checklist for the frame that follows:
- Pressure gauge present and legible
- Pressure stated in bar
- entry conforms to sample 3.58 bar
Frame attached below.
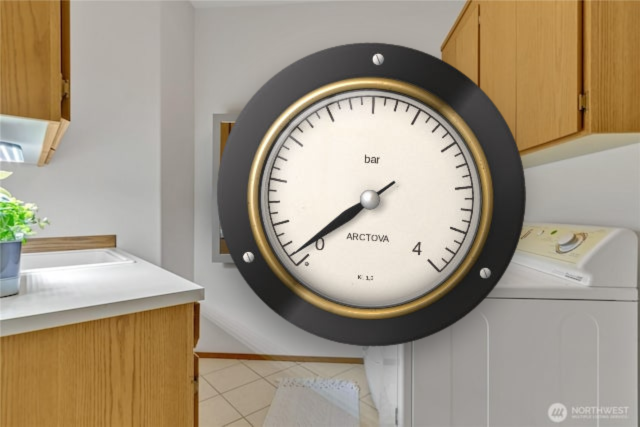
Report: 0.1 bar
